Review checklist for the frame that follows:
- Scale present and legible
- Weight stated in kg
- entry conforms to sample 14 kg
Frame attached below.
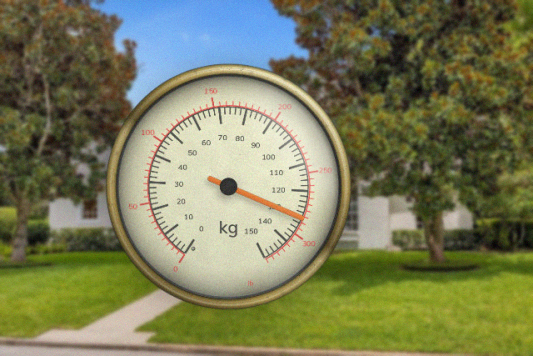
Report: 130 kg
